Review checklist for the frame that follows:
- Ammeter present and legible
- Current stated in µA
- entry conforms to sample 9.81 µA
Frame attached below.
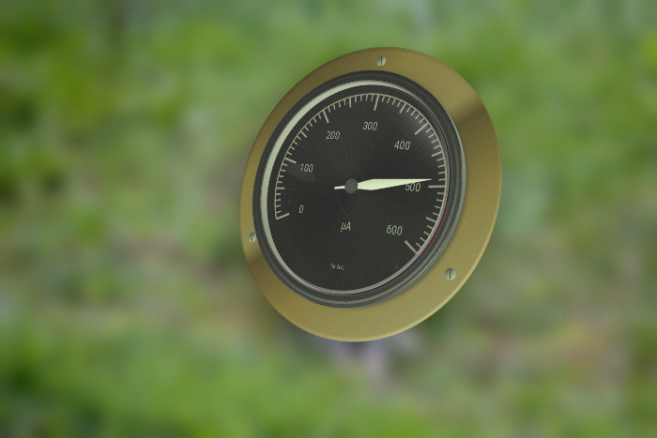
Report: 490 µA
